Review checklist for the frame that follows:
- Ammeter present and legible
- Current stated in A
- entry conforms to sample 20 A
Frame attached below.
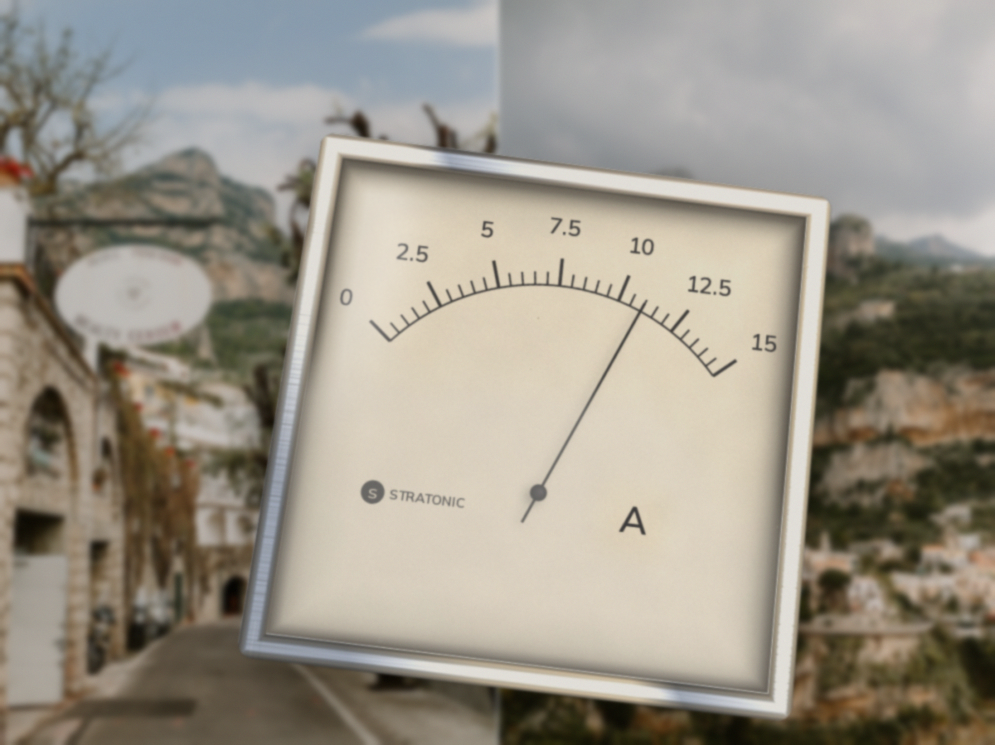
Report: 11 A
